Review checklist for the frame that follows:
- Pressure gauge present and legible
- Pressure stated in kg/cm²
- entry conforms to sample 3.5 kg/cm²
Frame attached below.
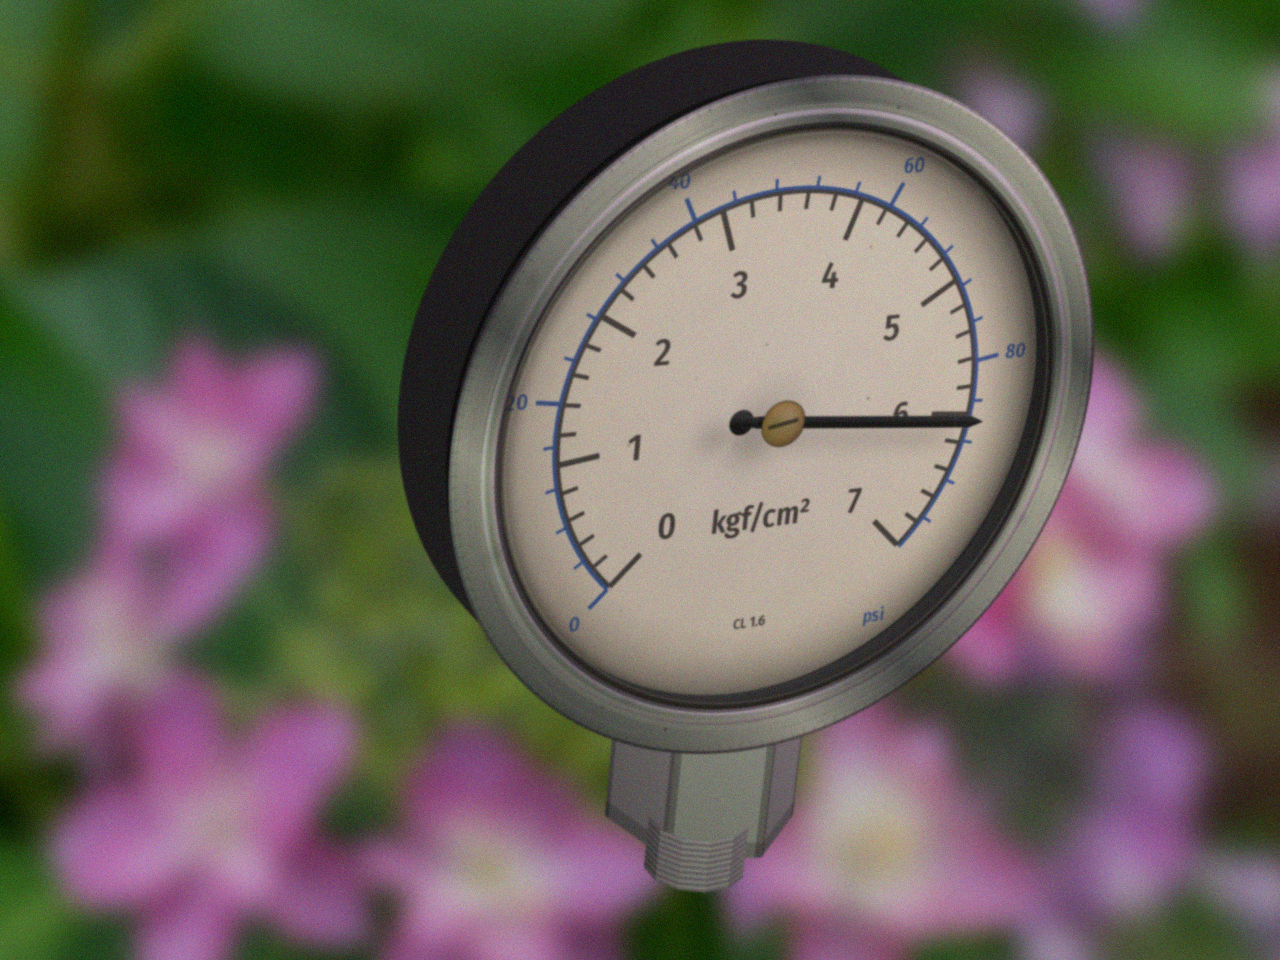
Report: 6 kg/cm²
